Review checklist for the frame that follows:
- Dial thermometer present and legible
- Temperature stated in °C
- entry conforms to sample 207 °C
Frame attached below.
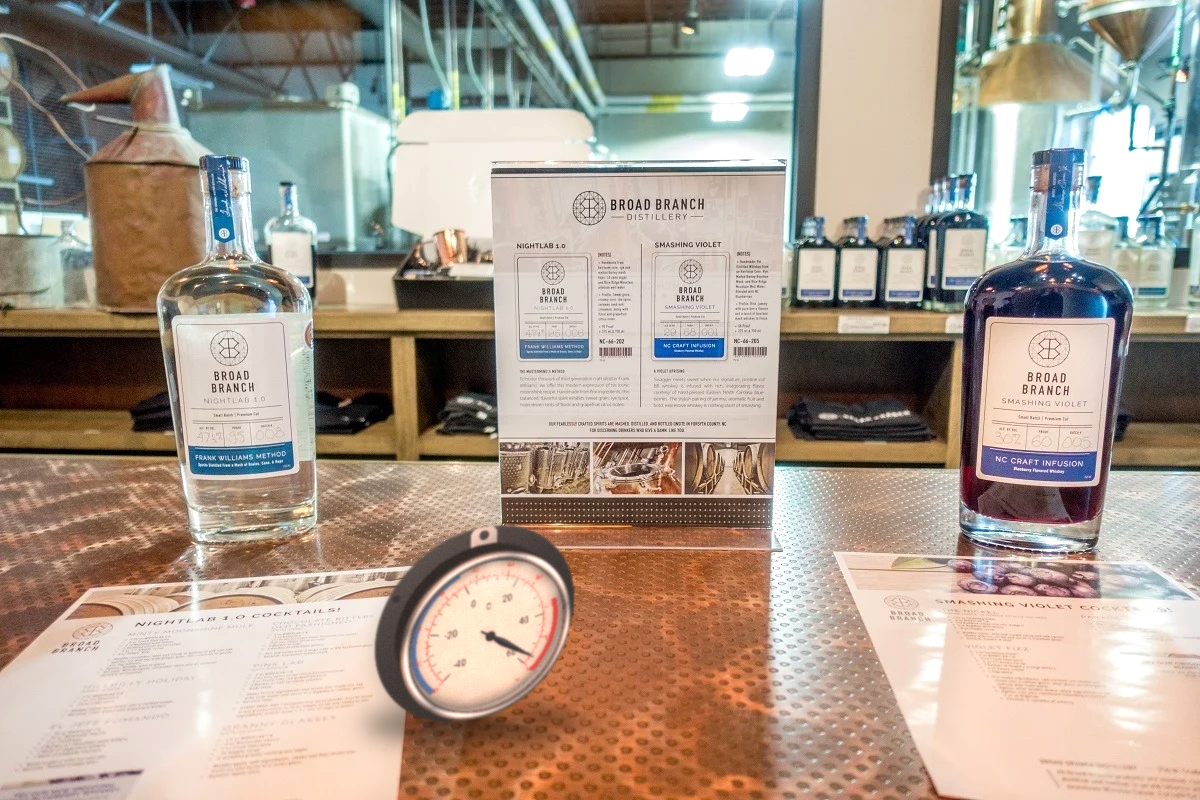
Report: 56 °C
